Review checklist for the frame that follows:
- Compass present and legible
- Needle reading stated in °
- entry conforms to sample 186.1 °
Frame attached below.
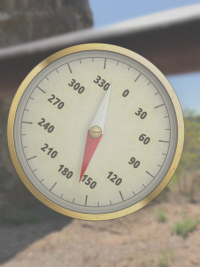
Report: 160 °
